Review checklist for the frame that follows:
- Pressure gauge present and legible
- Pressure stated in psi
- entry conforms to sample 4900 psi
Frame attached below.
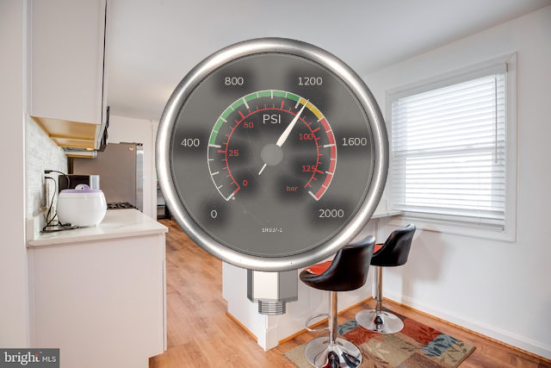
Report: 1250 psi
